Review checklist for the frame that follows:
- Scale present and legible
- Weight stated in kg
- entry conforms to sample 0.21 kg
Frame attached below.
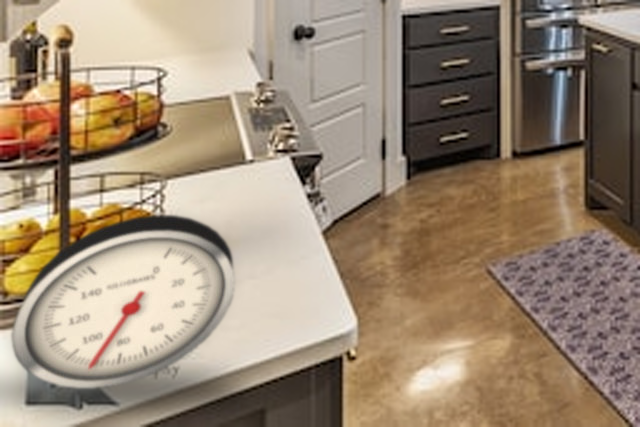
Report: 90 kg
